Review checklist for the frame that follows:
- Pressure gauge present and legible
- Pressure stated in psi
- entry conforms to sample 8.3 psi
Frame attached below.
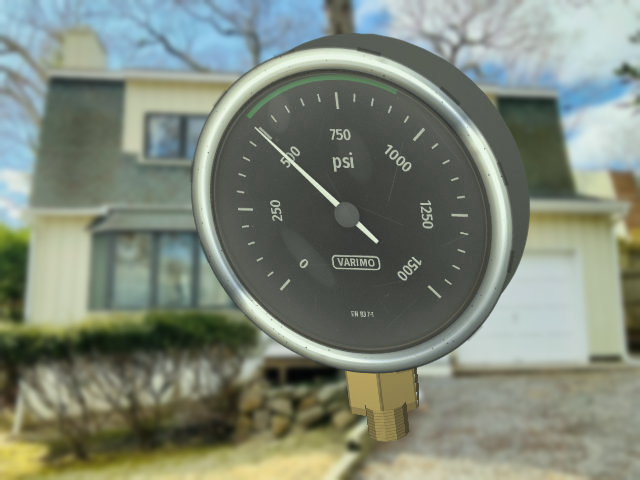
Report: 500 psi
